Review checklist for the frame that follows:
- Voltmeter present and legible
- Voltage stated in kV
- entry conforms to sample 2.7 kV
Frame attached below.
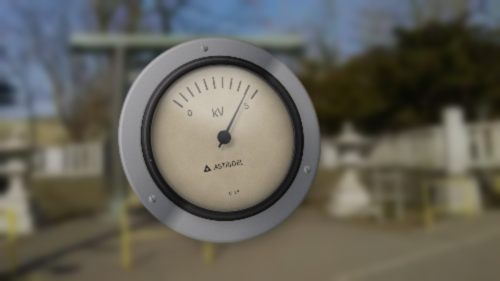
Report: 4.5 kV
